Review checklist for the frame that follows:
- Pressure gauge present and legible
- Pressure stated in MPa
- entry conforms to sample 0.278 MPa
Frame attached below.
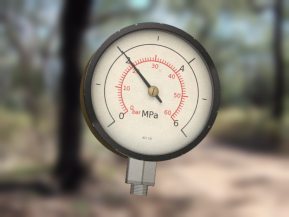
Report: 2 MPa
